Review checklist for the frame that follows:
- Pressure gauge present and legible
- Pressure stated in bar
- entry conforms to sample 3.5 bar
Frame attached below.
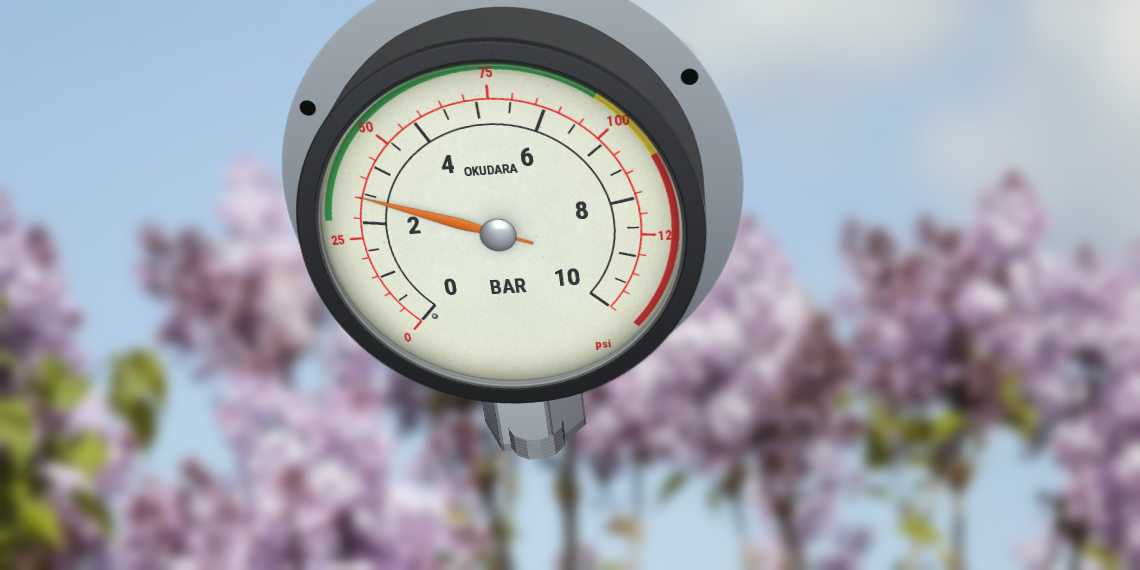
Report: 2.5 bar
